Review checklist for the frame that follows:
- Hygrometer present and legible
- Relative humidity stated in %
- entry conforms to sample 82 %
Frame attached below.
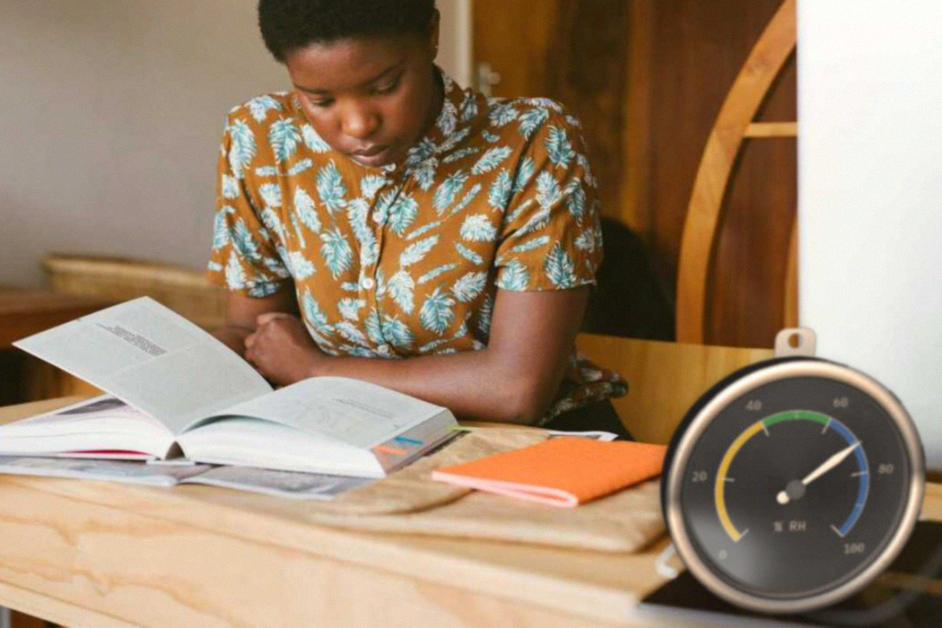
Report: 70 %
